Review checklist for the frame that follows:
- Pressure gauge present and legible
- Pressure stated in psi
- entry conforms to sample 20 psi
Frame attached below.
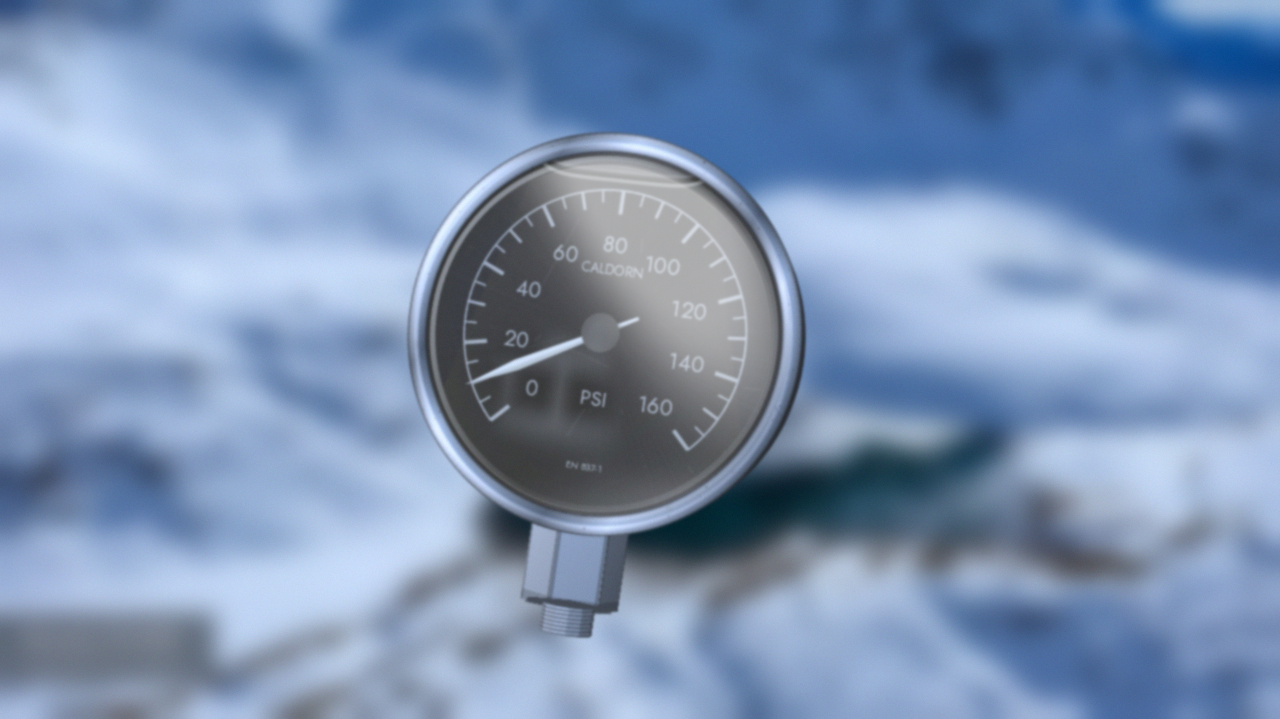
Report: 10 psi
